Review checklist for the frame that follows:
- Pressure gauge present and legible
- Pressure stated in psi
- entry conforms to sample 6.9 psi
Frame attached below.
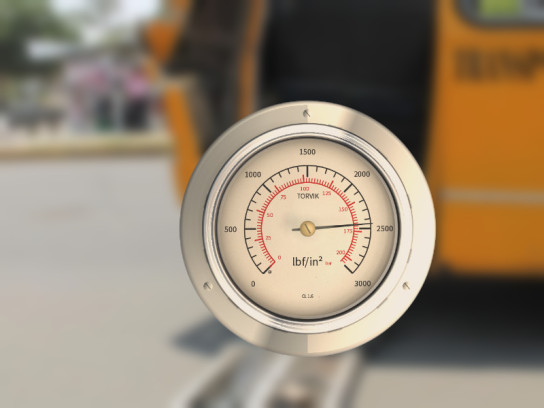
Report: 2450 psi
